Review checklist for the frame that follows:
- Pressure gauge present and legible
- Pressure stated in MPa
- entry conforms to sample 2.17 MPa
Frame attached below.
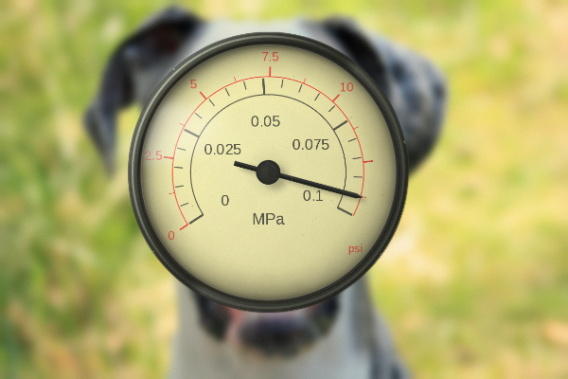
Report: 0.095 MPa
